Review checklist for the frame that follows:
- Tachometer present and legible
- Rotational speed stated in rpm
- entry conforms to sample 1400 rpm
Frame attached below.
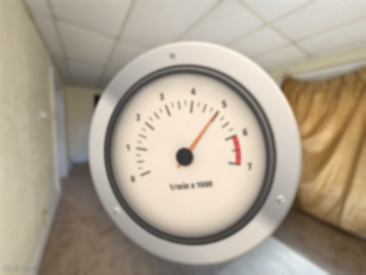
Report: 5000 rpm
